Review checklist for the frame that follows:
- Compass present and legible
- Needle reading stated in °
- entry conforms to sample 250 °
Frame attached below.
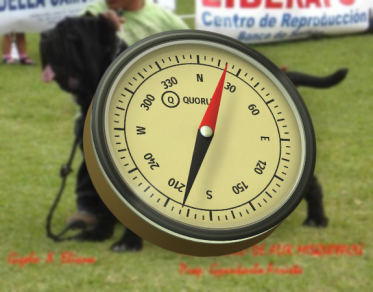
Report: 20 °
